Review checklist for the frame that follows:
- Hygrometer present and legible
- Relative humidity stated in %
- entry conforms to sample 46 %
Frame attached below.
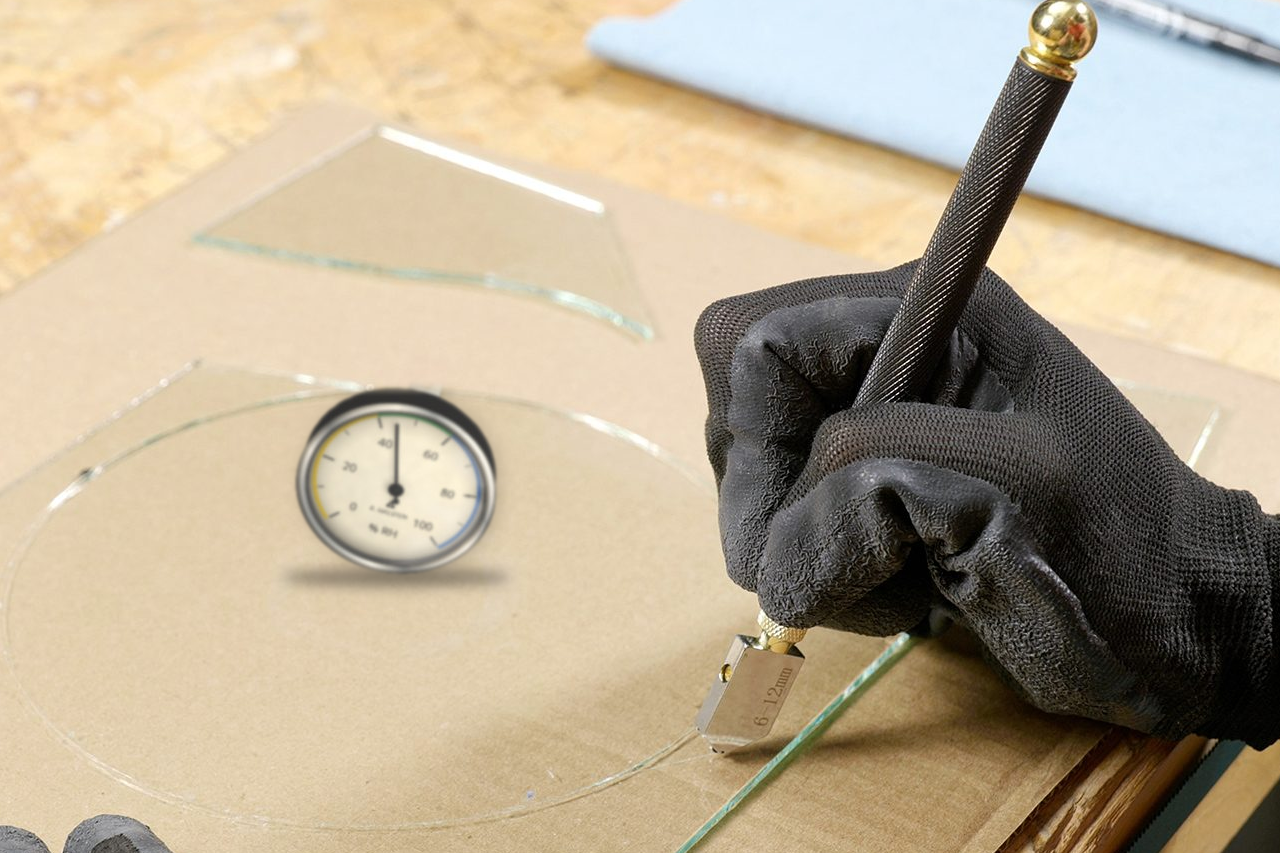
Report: 45 %
